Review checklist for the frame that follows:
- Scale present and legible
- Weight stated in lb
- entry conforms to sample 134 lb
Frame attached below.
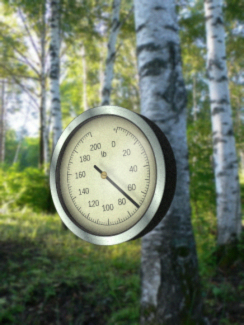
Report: 70 lb
